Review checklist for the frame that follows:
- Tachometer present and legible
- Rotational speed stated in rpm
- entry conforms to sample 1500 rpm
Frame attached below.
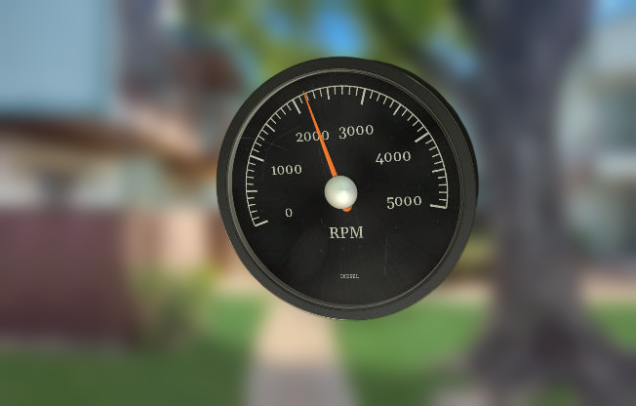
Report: 2200 rpm
